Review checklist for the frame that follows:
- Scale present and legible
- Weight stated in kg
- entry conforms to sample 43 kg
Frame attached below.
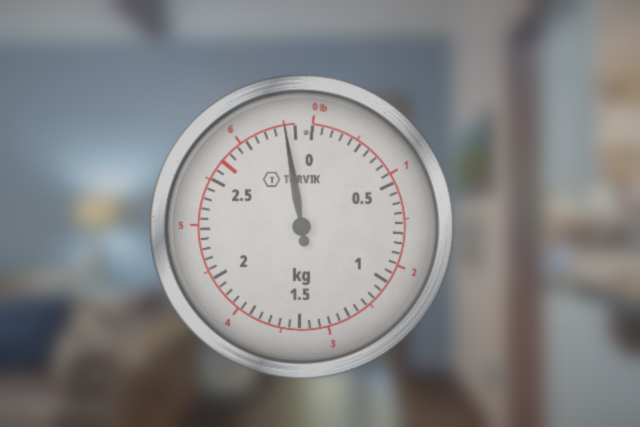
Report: 2.95 kg
